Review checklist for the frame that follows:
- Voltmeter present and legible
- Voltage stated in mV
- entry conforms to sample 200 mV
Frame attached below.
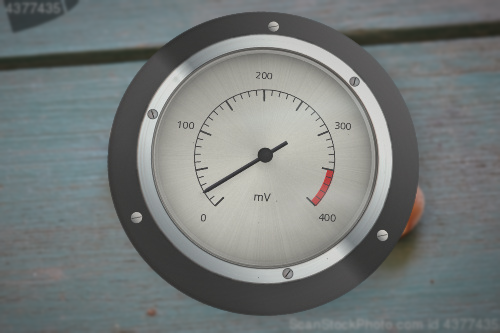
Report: 20 mV
